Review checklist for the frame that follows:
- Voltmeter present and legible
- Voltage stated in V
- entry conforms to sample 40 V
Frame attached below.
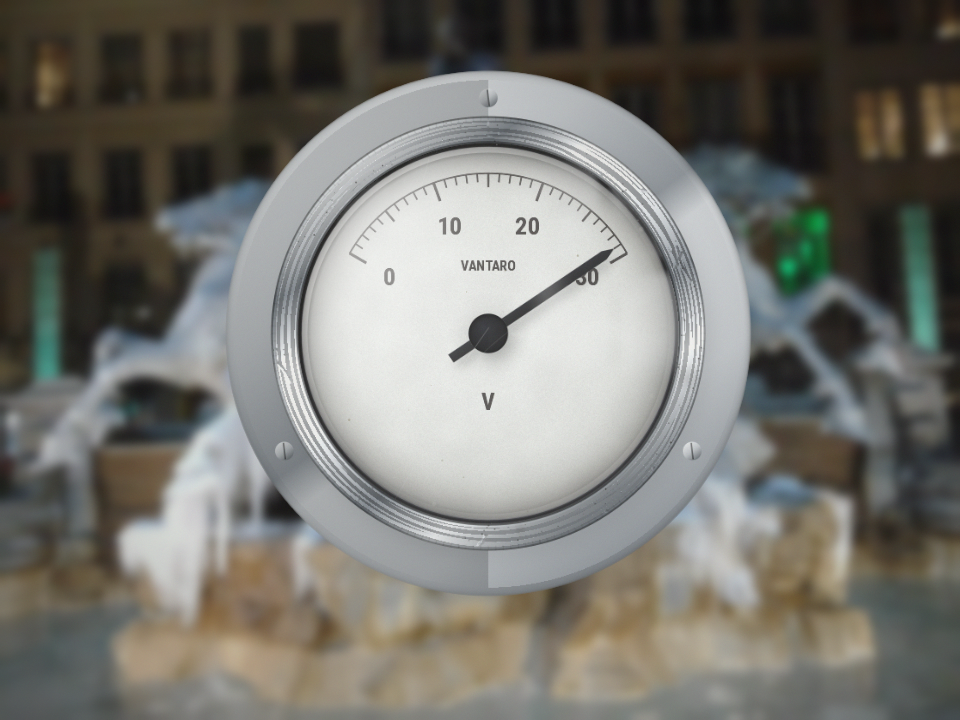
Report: 29 V
